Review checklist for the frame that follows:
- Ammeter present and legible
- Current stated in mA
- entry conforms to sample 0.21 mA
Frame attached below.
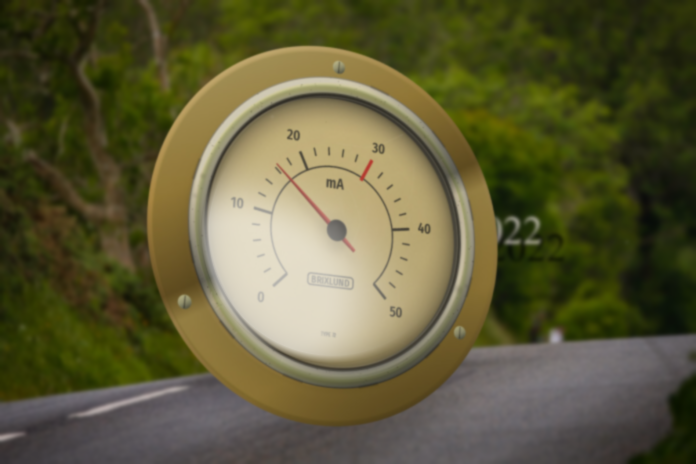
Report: 16 mA
